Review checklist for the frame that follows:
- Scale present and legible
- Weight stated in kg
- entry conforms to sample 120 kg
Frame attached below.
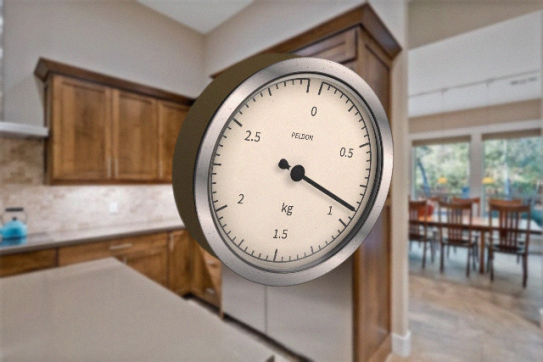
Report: 0.9 kg
